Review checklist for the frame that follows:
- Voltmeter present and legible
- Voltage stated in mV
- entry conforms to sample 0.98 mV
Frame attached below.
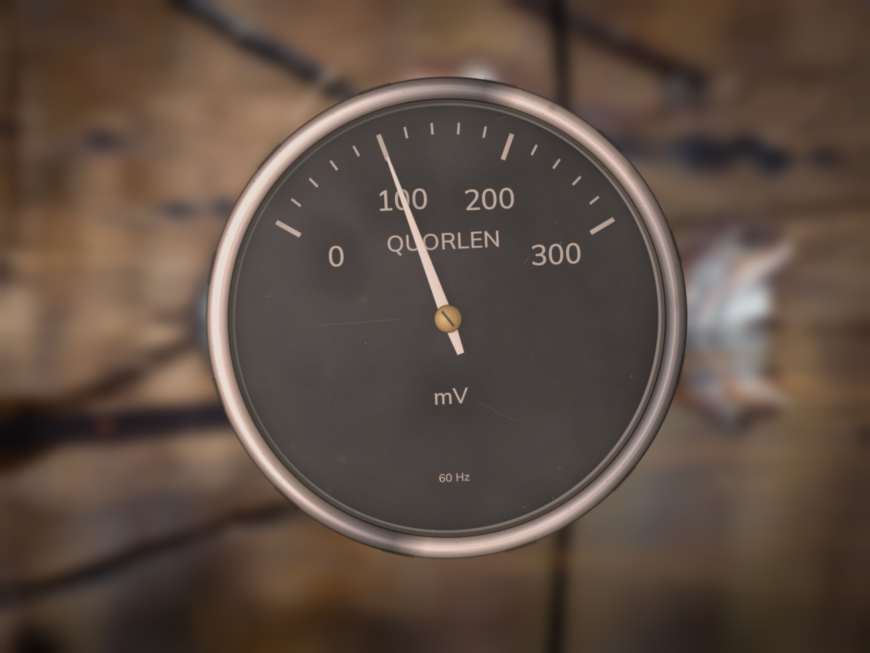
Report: 100 mV
